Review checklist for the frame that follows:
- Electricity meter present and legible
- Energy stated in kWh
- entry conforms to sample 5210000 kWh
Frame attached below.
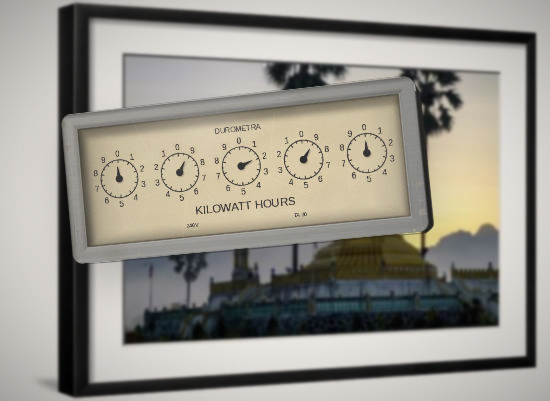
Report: 99190 kWh
